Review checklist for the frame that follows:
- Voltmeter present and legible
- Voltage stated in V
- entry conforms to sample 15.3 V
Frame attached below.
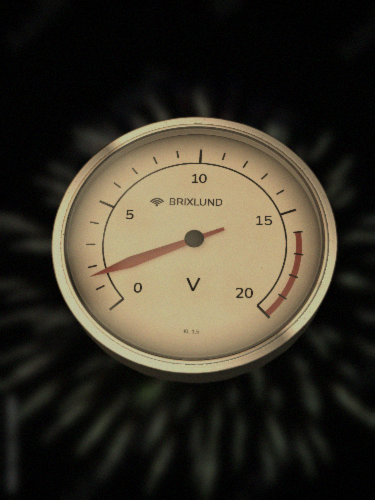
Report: 1.5 V
